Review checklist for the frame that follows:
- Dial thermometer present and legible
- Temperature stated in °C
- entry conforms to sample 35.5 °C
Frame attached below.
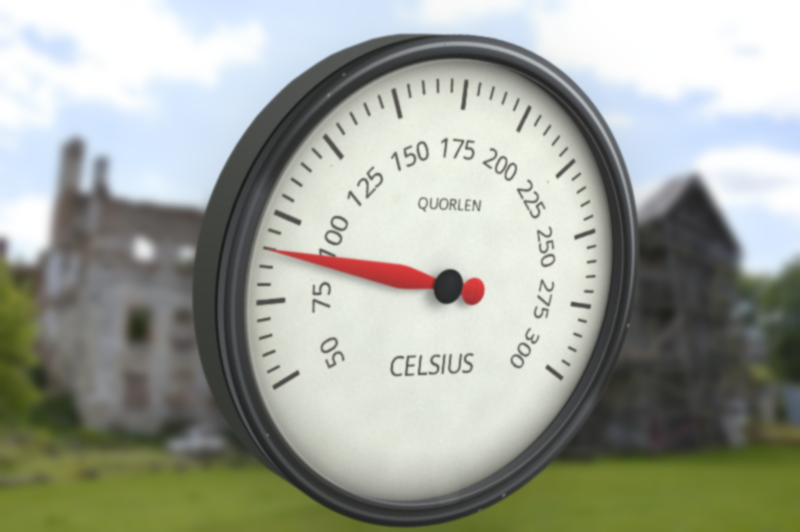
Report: 90 °C
